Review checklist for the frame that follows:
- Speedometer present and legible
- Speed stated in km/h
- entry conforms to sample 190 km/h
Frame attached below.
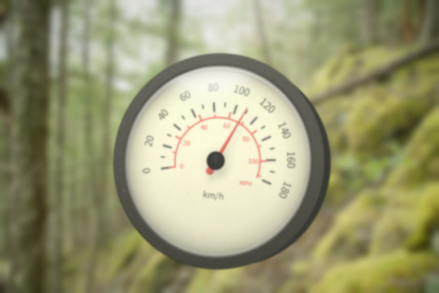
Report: 110 km/h
